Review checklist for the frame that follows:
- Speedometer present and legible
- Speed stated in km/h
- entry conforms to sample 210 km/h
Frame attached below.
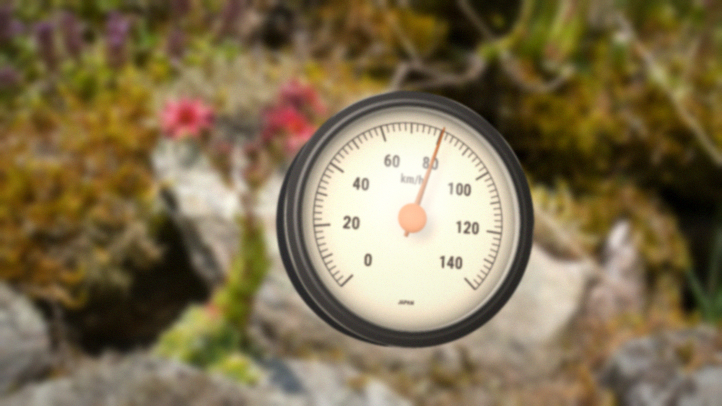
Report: 80 km/h
